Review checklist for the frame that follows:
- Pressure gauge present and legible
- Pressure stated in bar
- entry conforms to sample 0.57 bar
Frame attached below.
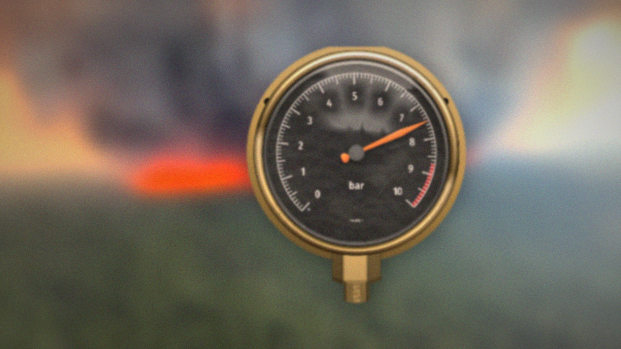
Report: 7.5 bar
